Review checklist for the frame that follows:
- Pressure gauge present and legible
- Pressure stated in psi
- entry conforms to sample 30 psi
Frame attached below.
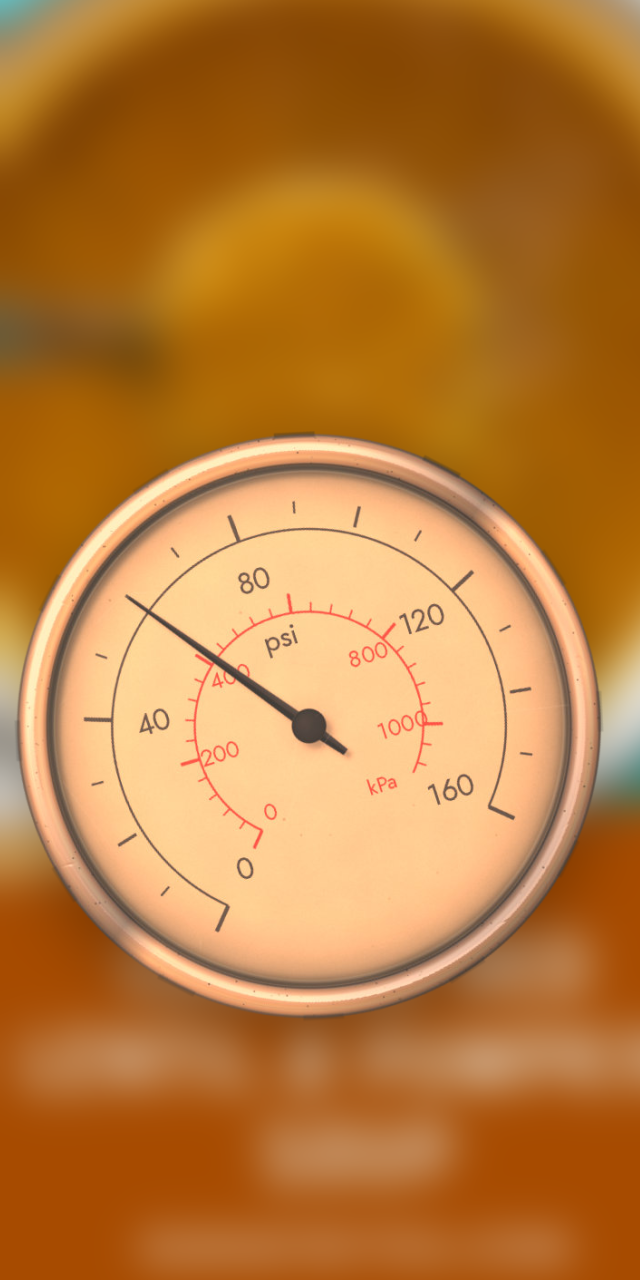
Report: 60 psi
